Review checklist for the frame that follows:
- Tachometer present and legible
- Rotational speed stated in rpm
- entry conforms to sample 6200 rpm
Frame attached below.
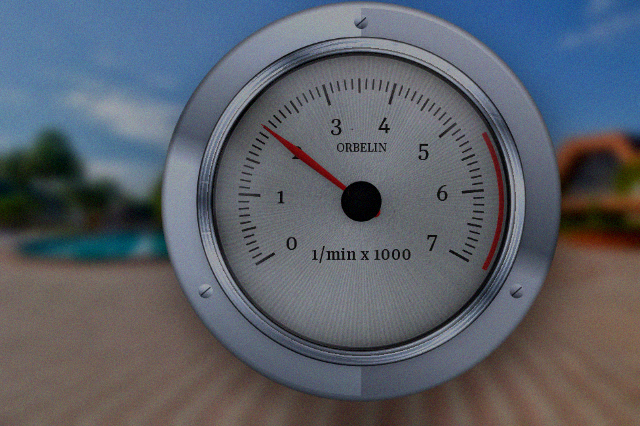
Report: 2000 rpm
